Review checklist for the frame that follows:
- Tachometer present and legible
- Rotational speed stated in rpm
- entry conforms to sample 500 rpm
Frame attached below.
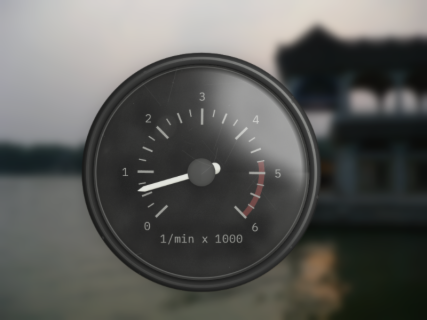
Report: 625 rpm
